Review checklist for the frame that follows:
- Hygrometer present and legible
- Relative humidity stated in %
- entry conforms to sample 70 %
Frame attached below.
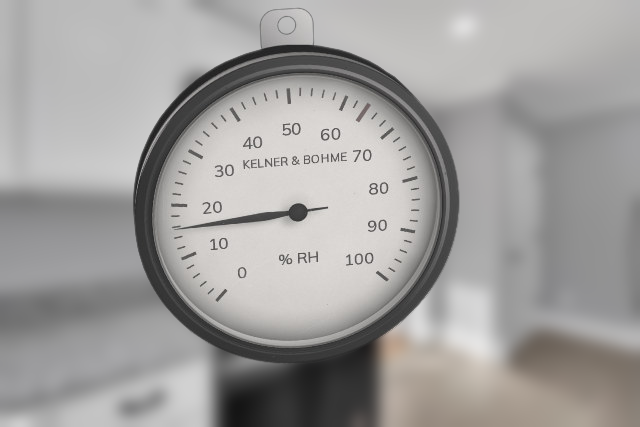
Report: 16 %
